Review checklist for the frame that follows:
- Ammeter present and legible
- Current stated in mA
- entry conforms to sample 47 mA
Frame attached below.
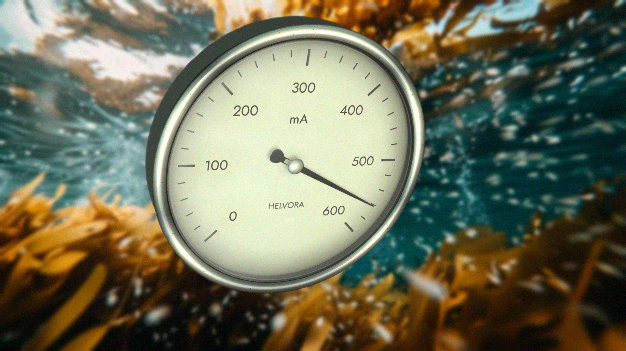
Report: 560 mA
